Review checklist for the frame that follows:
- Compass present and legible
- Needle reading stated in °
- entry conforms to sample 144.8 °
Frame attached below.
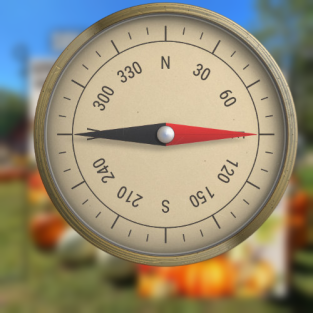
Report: 90 °
